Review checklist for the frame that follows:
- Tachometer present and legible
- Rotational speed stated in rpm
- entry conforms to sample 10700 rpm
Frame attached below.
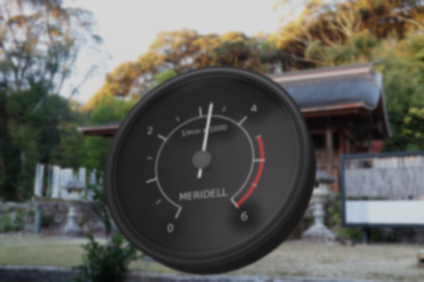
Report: 3250 rpm
